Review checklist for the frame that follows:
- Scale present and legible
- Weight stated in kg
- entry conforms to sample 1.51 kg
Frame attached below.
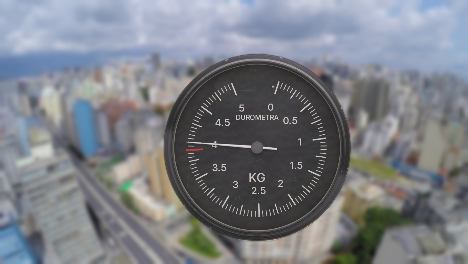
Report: 4 kg
